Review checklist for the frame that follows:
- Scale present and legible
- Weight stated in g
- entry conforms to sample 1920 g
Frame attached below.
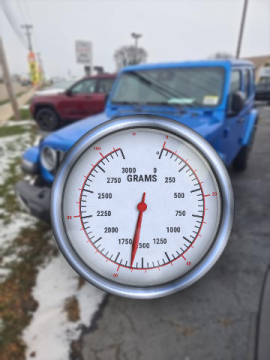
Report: 1600 g
